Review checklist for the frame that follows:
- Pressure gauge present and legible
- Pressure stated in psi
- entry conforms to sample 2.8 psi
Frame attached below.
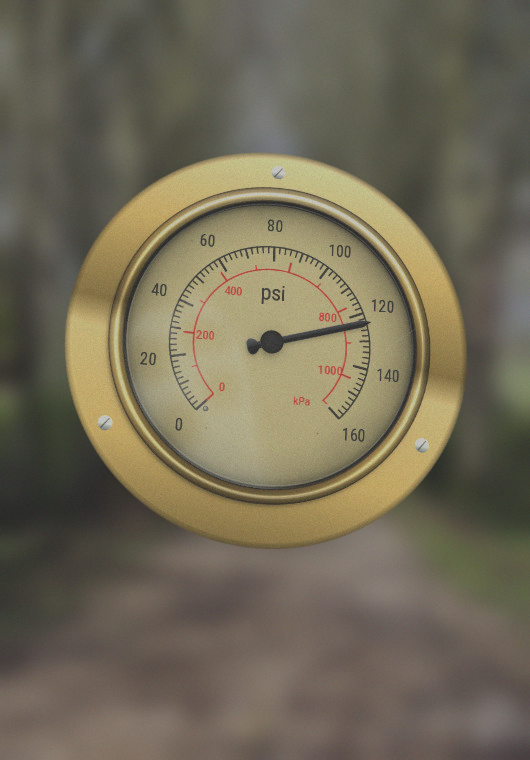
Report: 124 psi
